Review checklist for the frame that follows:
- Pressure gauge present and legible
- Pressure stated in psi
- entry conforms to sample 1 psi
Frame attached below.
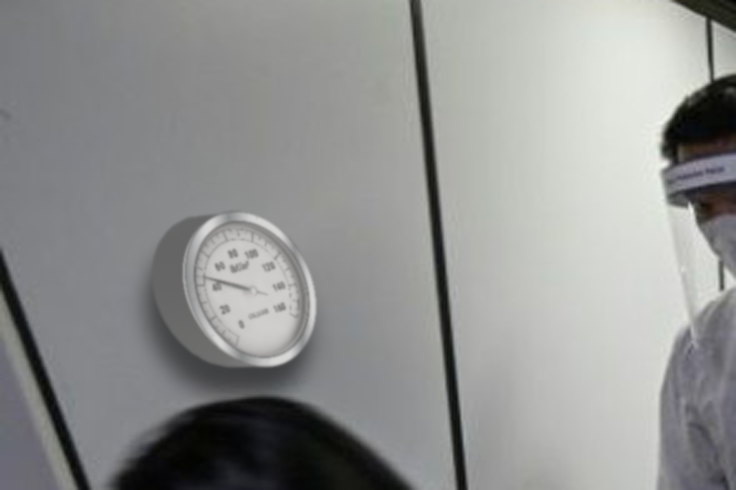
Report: 45 psi
